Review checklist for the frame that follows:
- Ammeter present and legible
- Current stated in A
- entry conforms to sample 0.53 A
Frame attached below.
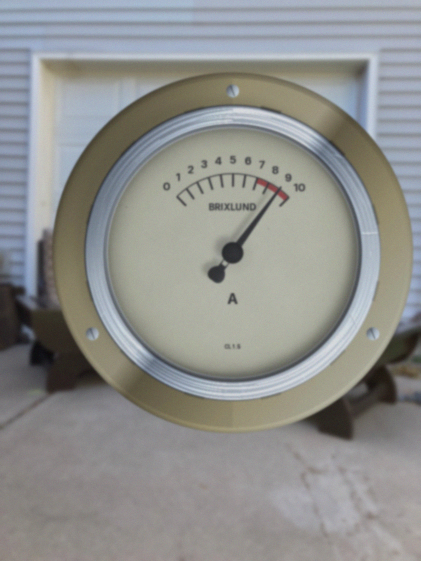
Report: 9 A
